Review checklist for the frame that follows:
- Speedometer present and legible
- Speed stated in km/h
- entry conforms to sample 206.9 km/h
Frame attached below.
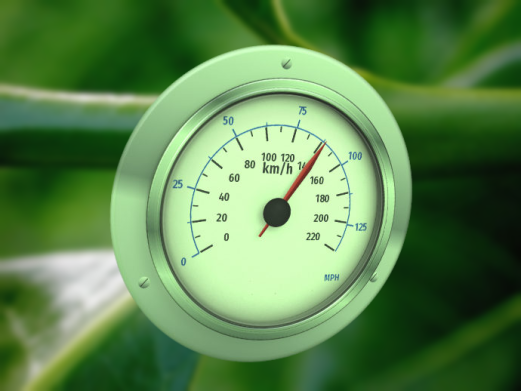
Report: 140 km/h
